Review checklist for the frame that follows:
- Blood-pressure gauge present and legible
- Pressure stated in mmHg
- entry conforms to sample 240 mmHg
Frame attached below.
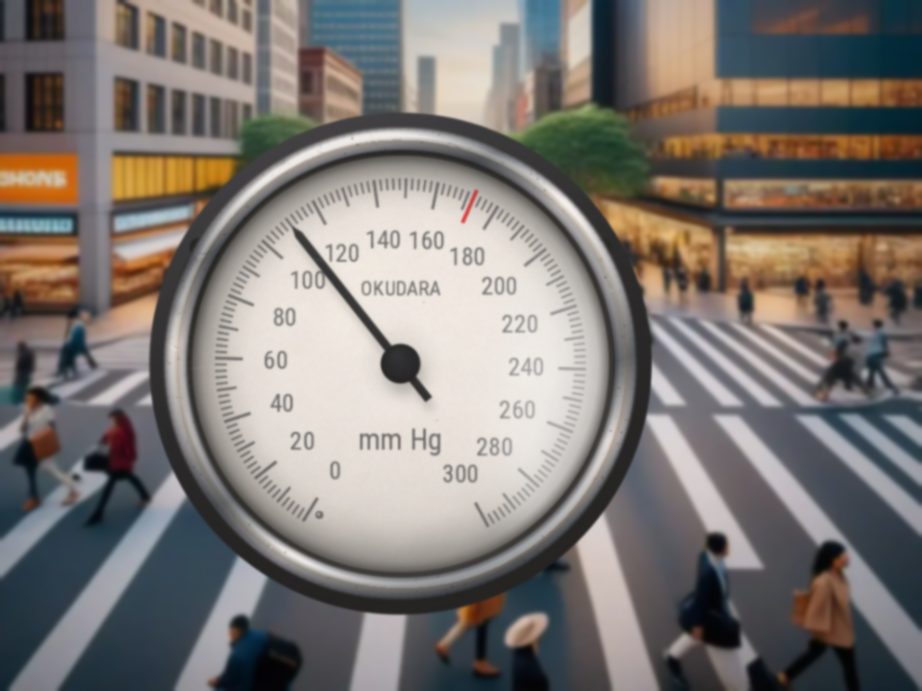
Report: 110 mmHg
